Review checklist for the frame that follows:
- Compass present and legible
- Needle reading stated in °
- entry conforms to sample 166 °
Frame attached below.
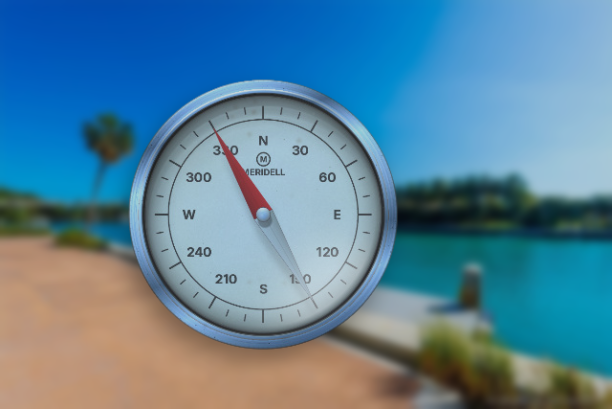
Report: 330 °
